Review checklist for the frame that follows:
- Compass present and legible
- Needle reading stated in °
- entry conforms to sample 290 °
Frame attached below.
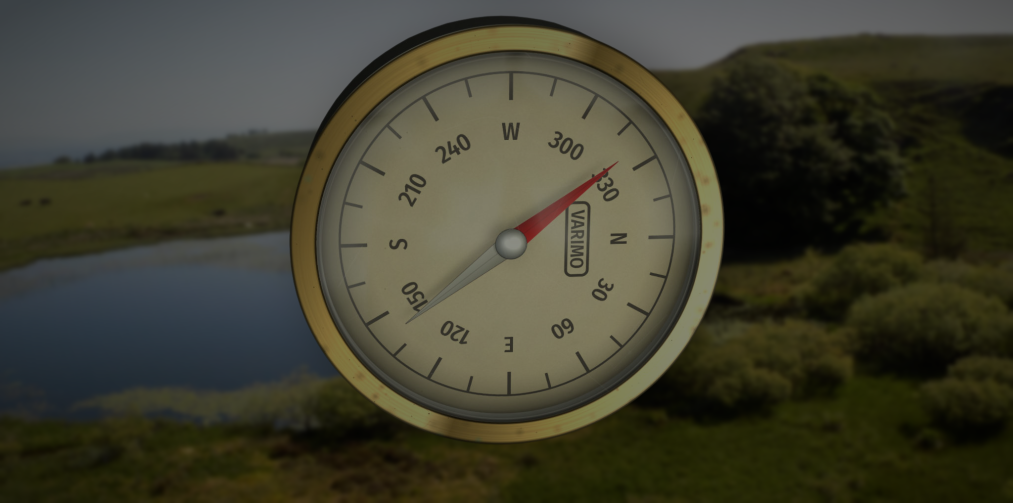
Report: 322.5 °
